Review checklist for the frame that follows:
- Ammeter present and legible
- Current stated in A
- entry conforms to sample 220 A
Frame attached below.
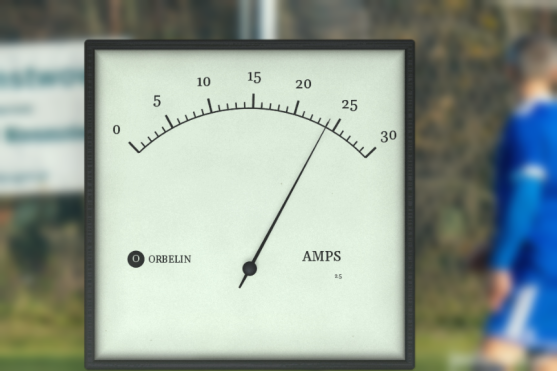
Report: 24 A
